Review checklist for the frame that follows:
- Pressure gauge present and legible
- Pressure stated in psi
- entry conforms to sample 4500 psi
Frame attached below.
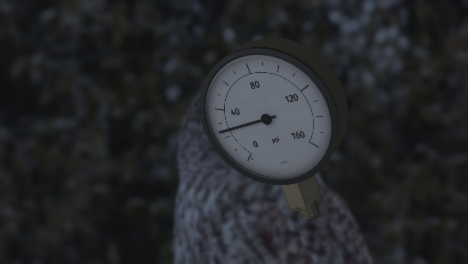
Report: 25 psi
